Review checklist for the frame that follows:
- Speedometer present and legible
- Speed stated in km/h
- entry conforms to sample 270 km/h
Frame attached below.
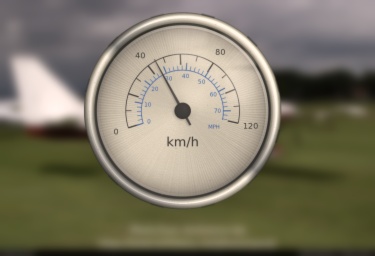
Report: 45 km/h
